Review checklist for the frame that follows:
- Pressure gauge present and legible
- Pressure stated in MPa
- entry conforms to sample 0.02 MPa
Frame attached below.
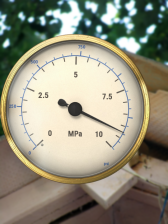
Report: 9.25 MPa
